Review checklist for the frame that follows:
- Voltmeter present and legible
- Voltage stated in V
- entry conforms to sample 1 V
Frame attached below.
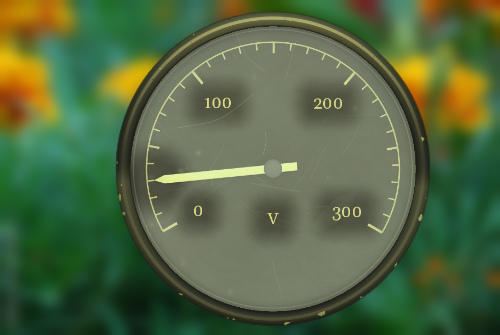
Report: 30 V
